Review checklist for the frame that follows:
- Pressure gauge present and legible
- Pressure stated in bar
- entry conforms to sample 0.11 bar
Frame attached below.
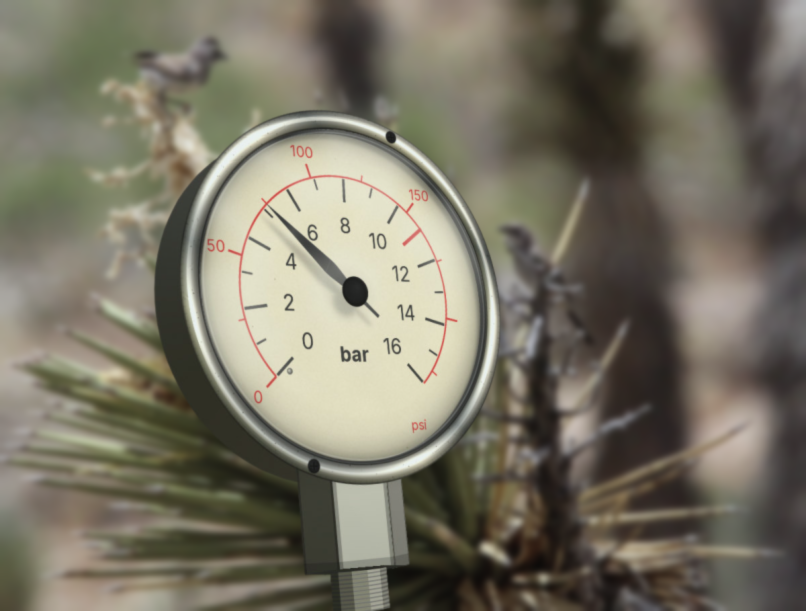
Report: 5 bar
